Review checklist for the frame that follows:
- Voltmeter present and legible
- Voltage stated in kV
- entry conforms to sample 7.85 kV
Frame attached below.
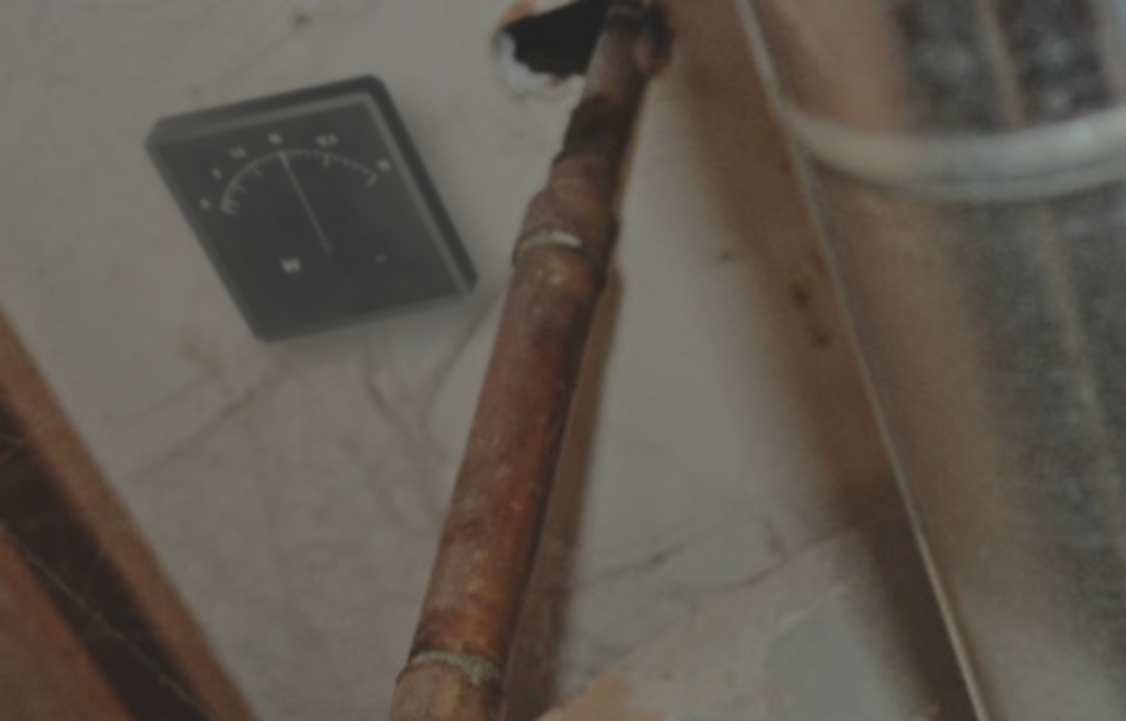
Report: 10 kV
